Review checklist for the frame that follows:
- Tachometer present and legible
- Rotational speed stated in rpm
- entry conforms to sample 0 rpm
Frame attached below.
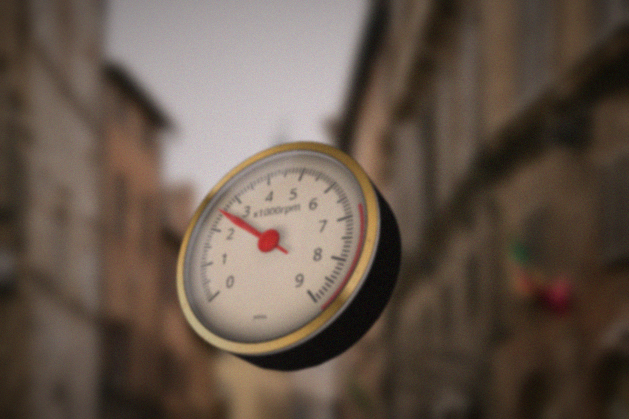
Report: 2500 rpm
